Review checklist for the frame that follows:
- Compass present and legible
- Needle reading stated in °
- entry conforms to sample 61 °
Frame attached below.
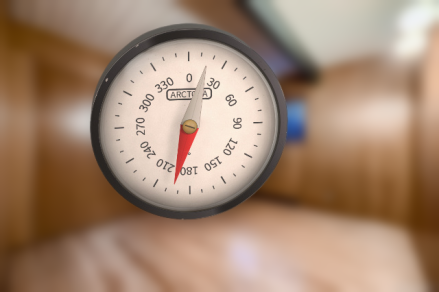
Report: 195 °
